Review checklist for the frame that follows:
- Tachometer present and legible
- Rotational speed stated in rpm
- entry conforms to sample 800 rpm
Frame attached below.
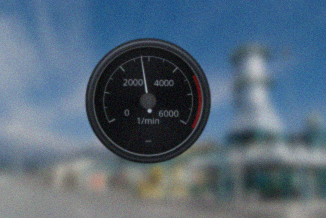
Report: 2750 rpm
